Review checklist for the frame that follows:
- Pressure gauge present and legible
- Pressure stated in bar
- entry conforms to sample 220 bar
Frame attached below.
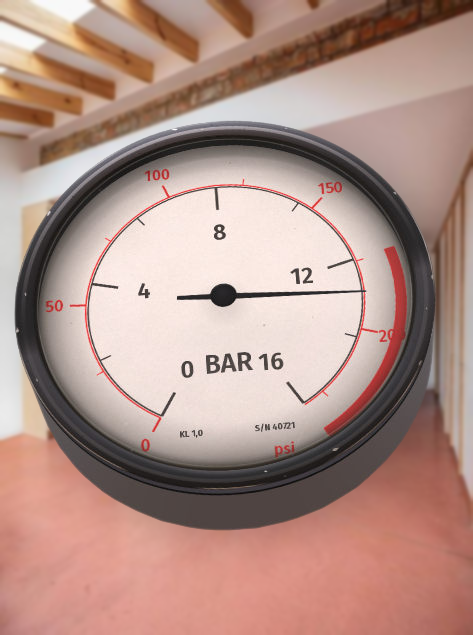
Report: 13 bar
